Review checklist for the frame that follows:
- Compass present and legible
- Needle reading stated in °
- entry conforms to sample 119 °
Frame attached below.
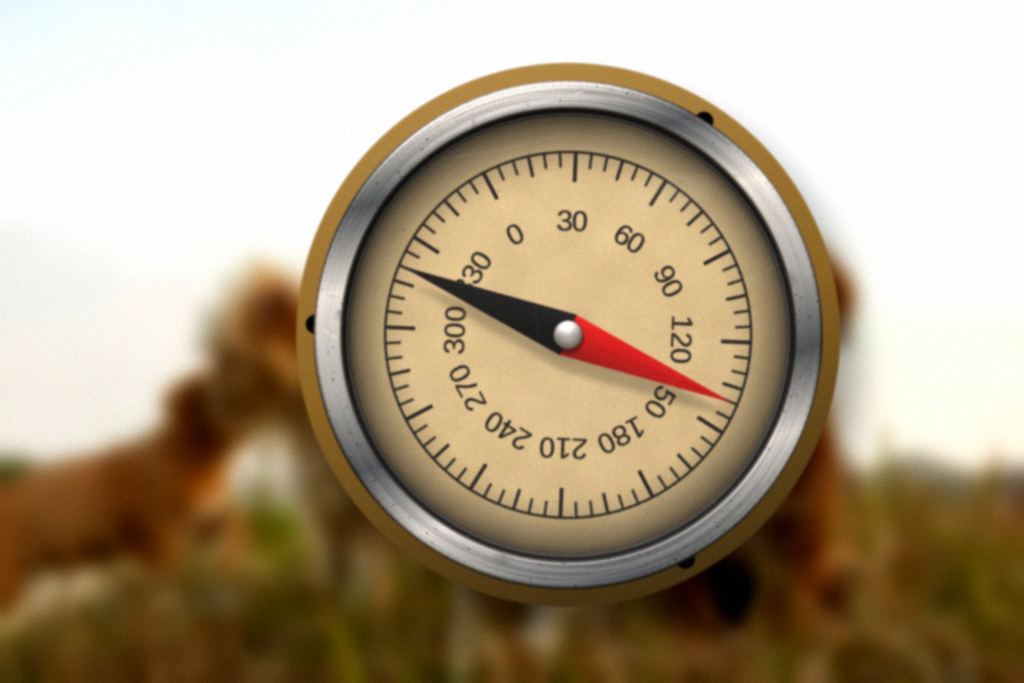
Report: 140 °
